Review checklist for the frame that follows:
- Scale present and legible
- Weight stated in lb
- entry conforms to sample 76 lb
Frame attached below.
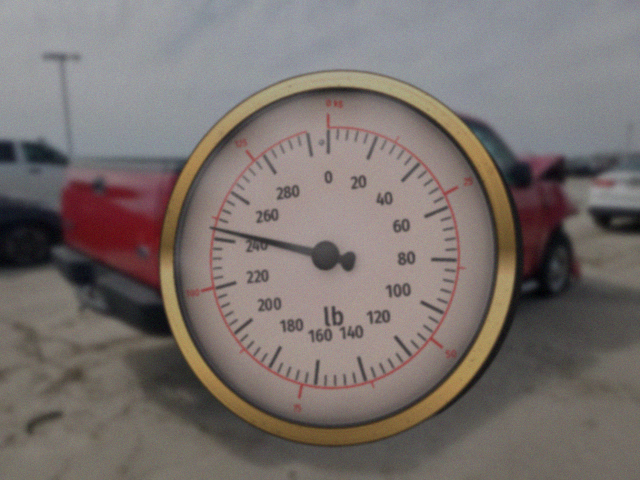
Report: 244 lb
